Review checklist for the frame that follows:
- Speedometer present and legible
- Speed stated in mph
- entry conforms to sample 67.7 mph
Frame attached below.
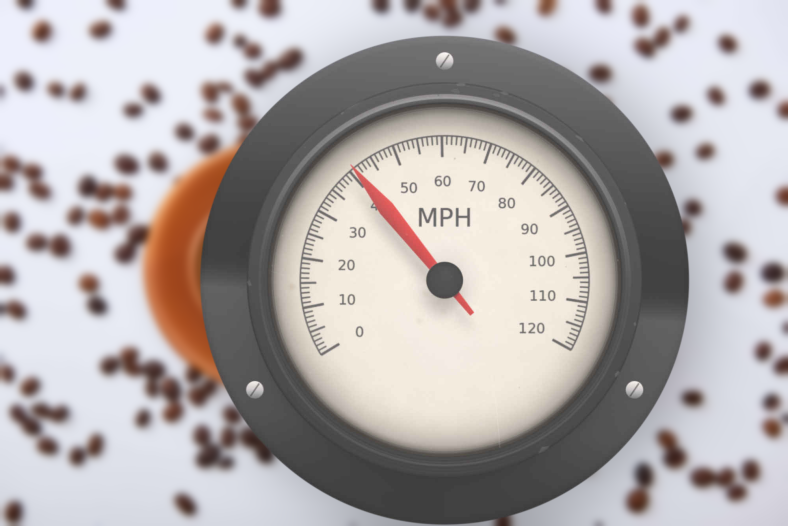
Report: 41 mph
